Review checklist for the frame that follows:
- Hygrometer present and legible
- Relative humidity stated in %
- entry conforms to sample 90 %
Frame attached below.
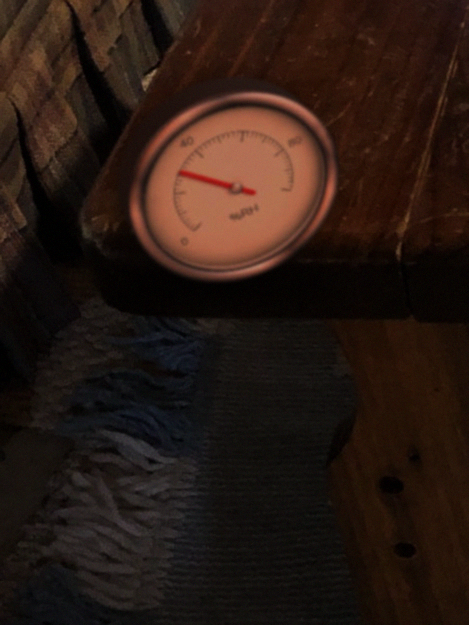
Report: 30 %
